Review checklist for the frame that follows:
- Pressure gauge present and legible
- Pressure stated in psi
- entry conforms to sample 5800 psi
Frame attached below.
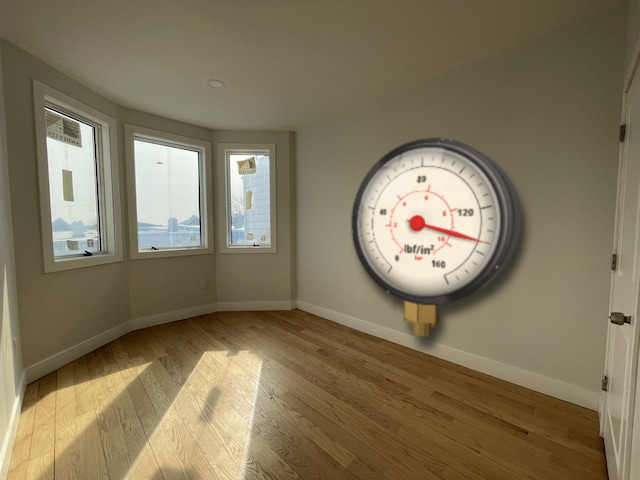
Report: 135 psi
